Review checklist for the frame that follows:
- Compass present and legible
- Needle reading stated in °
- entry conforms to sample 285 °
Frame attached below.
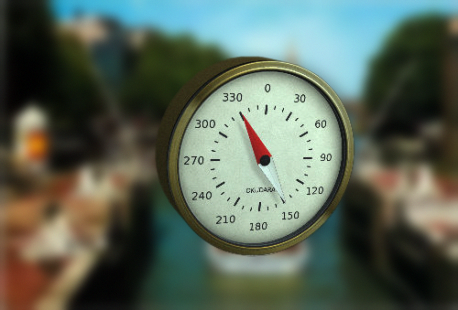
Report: 330 °
